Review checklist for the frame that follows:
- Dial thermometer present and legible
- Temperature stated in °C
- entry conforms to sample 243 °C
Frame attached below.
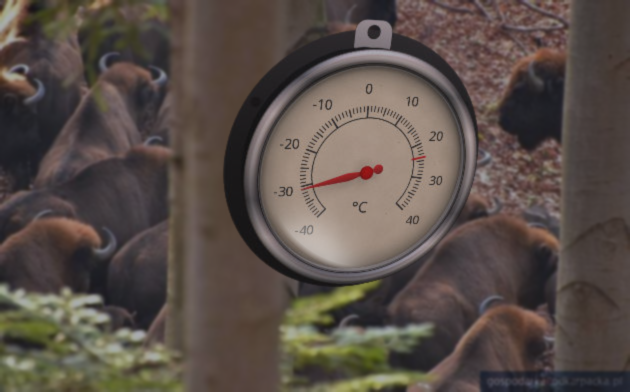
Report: -30 °C
